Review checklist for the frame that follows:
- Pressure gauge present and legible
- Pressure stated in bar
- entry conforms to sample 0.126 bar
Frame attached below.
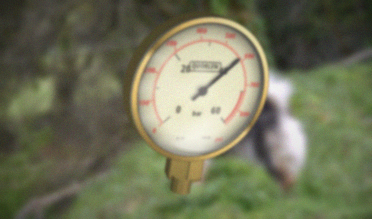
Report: 40 bar
